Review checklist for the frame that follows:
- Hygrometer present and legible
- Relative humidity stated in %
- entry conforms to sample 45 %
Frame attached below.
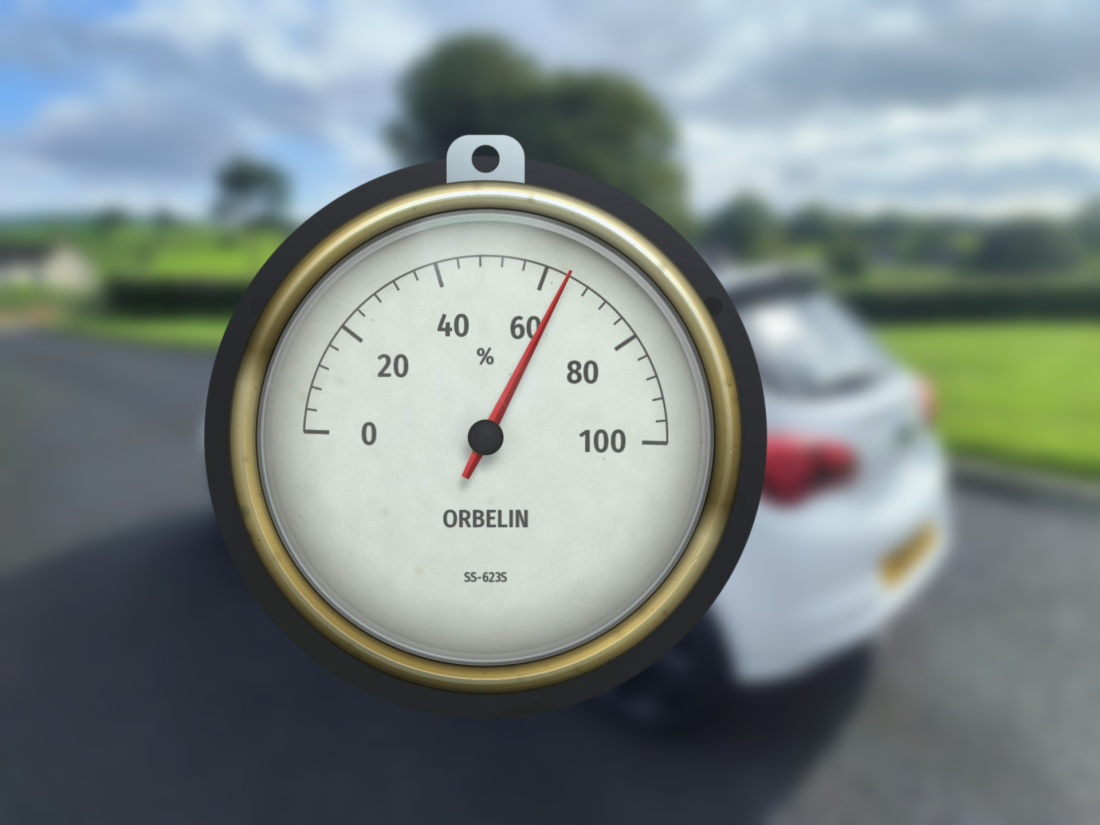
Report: 64 %
